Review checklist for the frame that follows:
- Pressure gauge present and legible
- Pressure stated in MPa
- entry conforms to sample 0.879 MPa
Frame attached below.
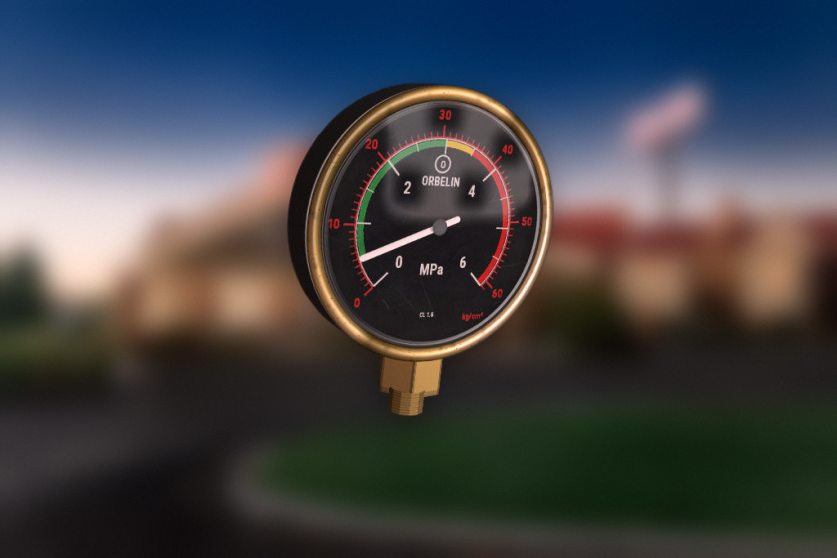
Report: 0.5 MPa
